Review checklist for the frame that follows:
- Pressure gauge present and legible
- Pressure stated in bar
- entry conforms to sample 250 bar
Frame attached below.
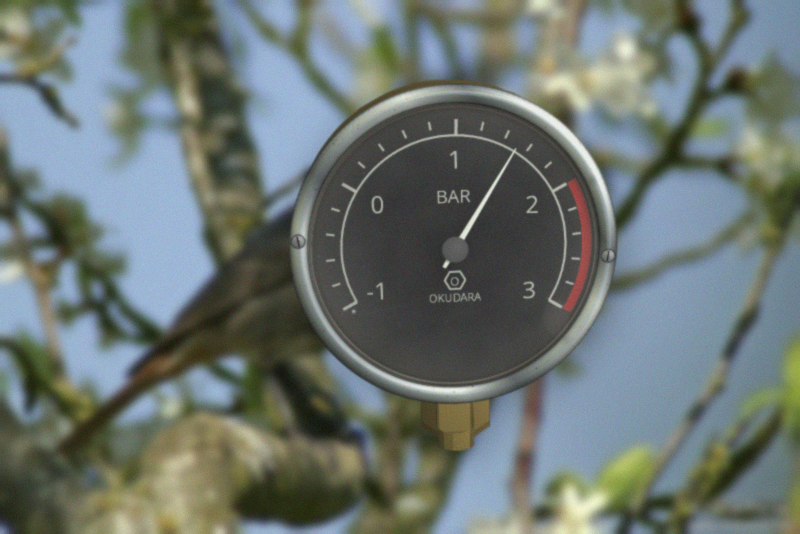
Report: 1.5 bar
